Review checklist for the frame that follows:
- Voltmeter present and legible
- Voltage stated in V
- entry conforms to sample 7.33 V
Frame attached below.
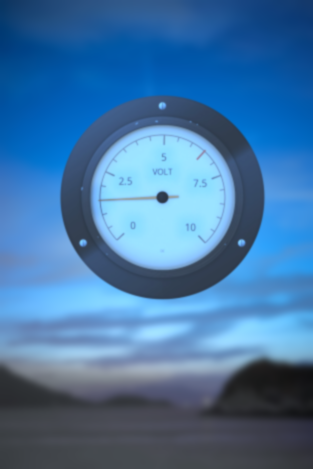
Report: 1.5 V
